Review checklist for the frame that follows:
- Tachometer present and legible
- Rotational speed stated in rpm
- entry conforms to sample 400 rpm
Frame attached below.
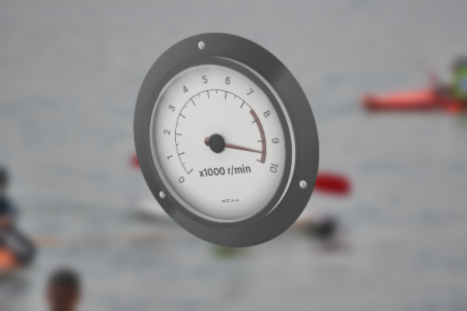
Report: 9500 rpm
